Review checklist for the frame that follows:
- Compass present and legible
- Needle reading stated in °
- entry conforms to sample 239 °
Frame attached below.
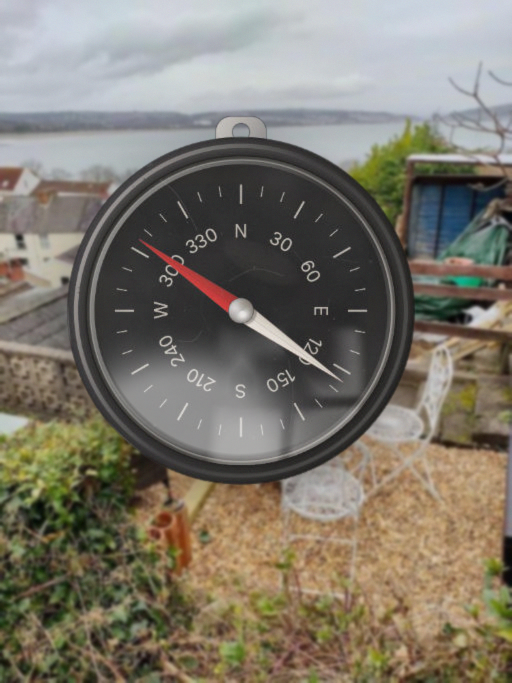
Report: 305 °
